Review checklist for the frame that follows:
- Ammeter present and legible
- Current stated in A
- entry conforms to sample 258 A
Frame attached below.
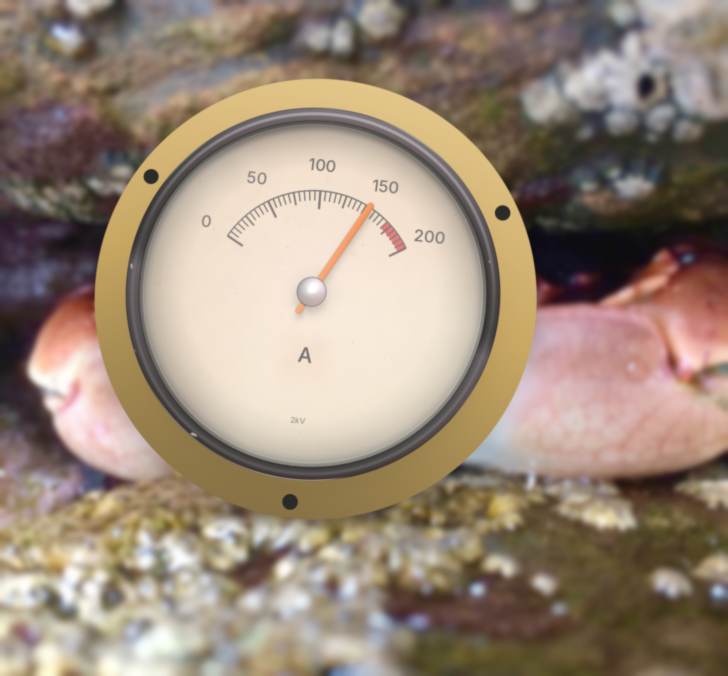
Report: 150 A
